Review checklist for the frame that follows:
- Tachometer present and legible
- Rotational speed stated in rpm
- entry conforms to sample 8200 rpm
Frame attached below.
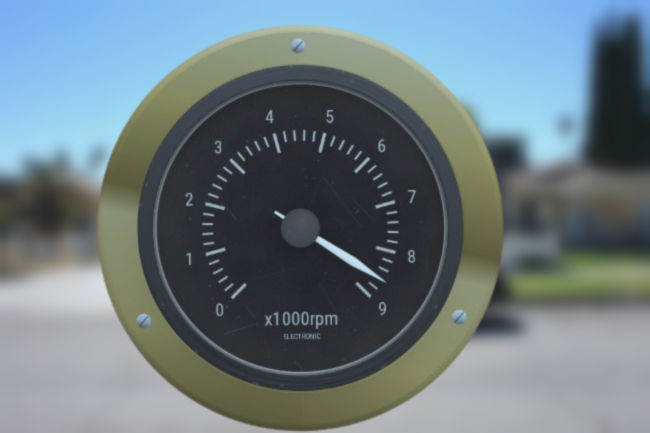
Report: 8600 rpm
